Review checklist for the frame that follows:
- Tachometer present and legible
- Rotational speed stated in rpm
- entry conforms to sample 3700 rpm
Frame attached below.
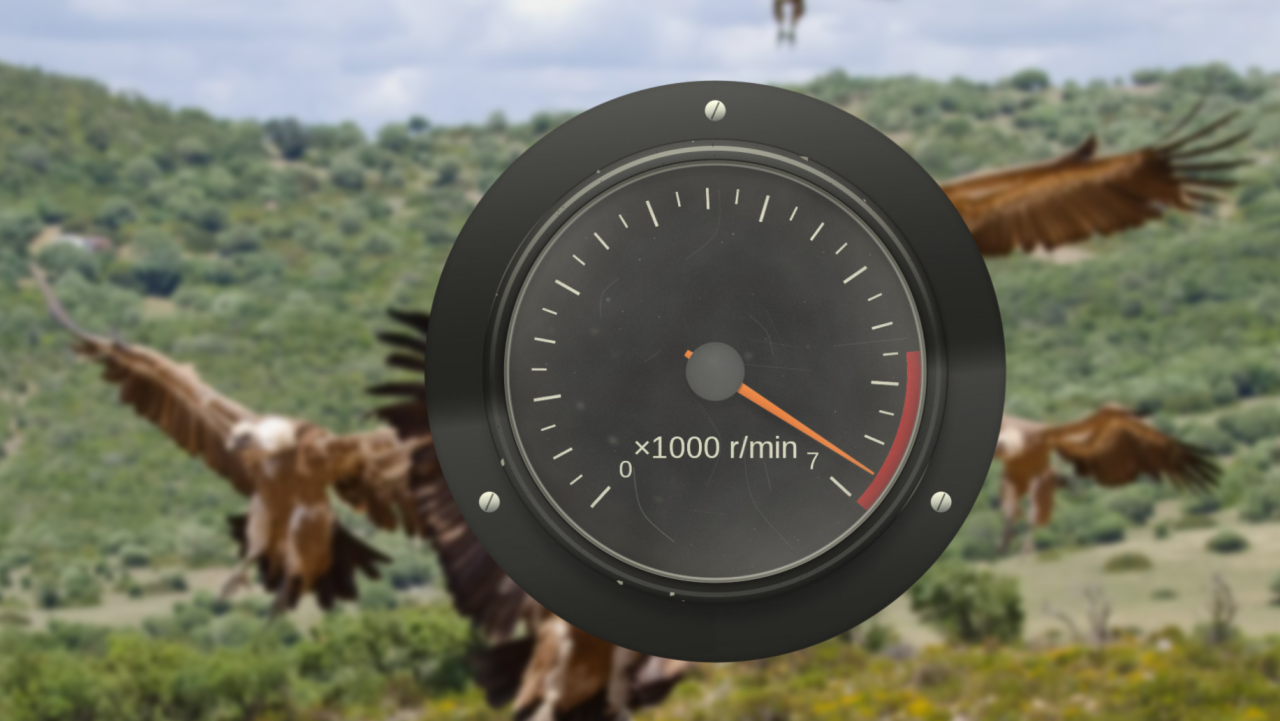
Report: 6750 rpm
